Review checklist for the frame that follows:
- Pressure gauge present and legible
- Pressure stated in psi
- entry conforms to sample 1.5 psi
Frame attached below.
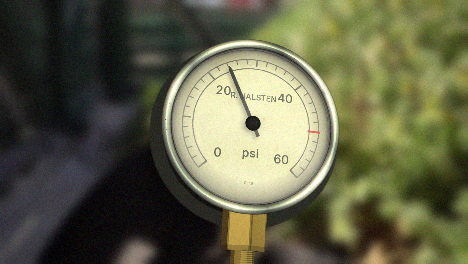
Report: 24 psi
